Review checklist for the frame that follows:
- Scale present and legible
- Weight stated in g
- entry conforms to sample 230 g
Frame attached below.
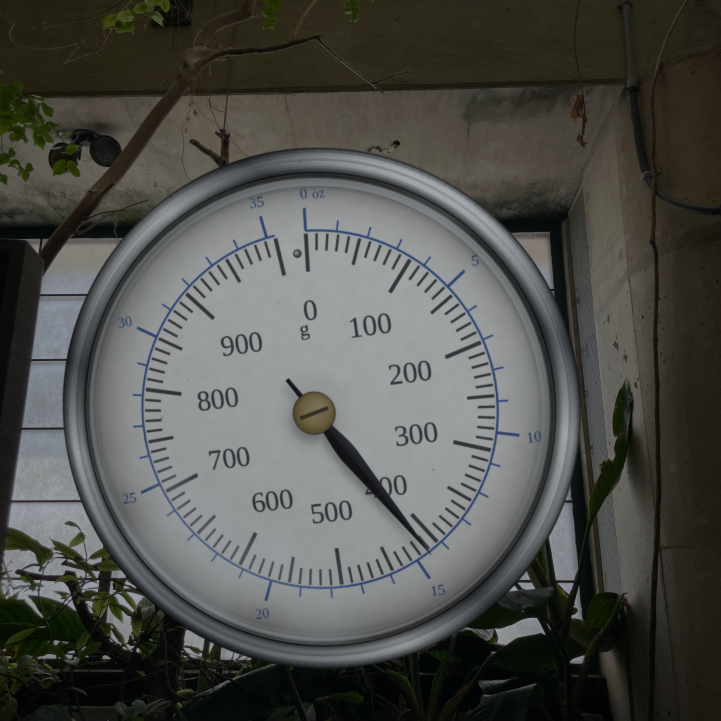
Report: 410 g
